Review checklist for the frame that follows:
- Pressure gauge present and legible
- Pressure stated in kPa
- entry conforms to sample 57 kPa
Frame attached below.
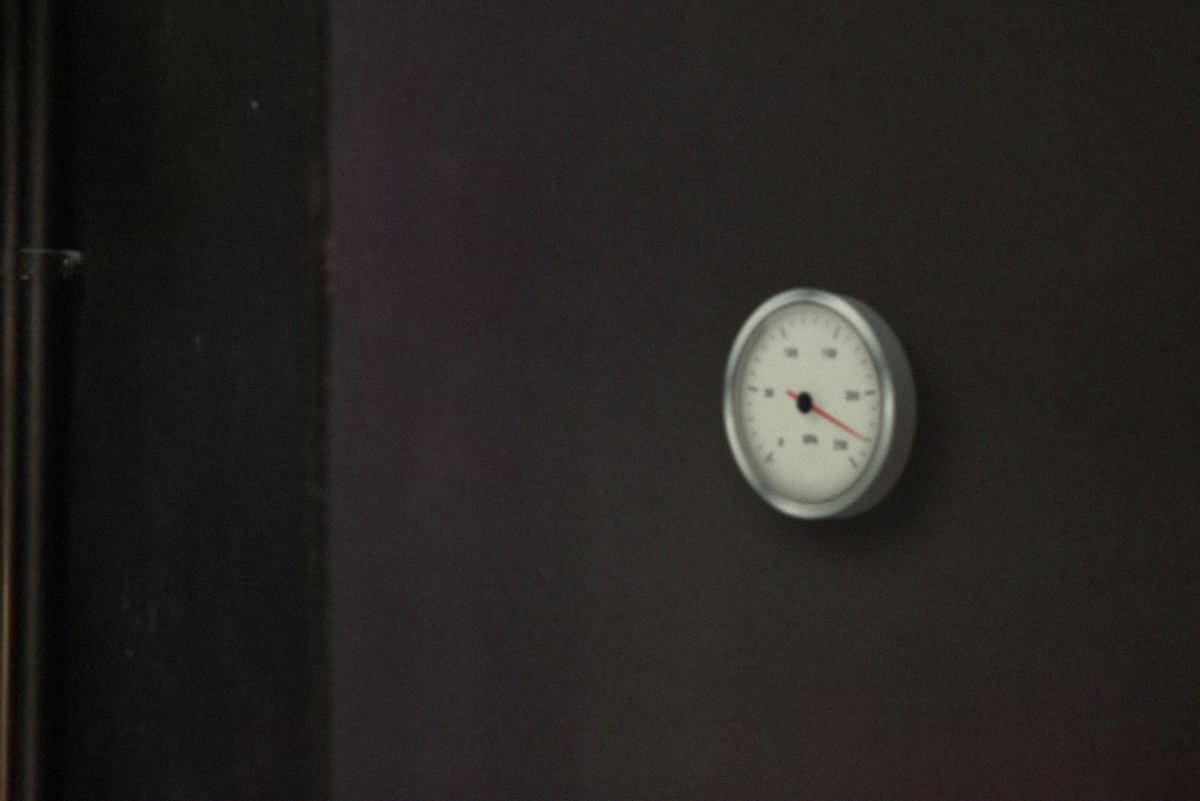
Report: 230 kPa
